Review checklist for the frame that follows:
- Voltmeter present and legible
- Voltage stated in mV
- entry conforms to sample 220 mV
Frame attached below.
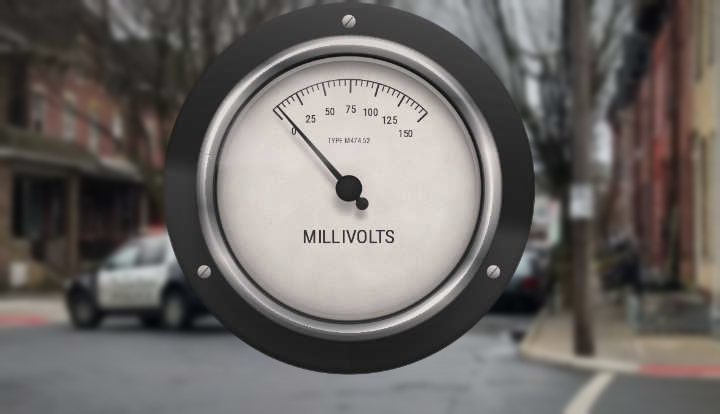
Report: 5 mV
